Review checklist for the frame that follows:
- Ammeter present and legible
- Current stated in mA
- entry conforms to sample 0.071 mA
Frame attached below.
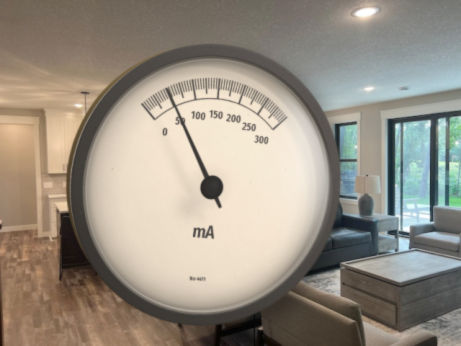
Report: 50 mA
